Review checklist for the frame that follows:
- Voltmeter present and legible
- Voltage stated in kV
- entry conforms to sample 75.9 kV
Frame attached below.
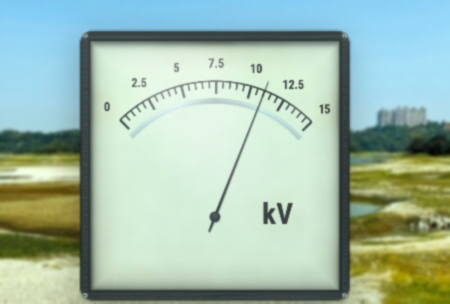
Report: 11 kV
